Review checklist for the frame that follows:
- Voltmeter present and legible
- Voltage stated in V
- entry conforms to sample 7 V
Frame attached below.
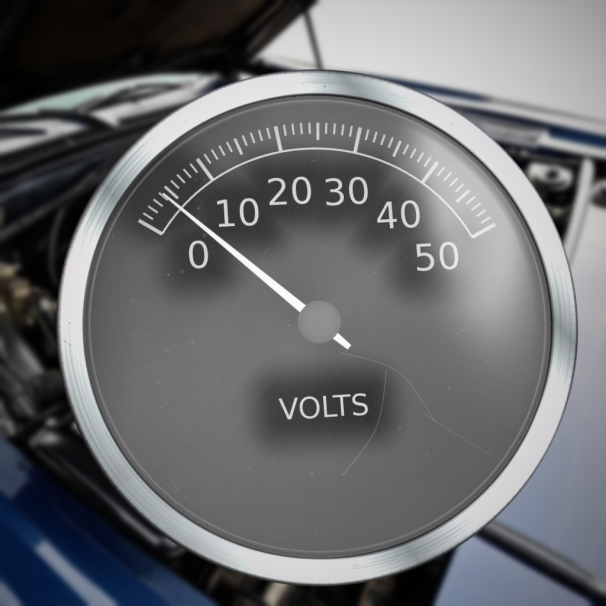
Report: 4 V
